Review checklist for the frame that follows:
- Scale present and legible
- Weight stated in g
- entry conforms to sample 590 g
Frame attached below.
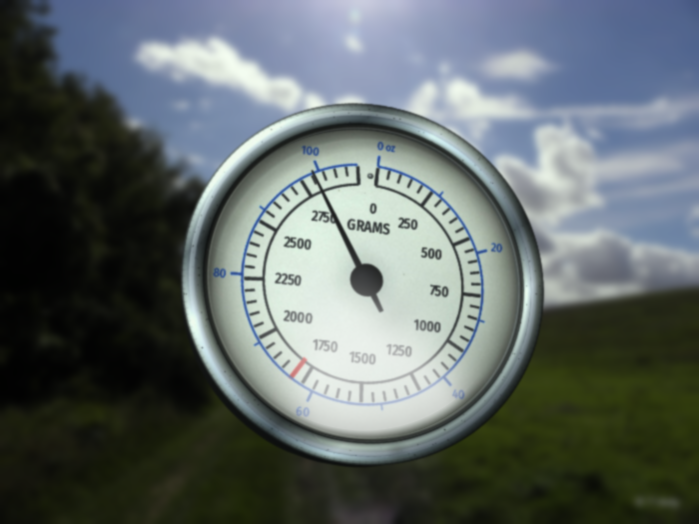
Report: 2800 g
